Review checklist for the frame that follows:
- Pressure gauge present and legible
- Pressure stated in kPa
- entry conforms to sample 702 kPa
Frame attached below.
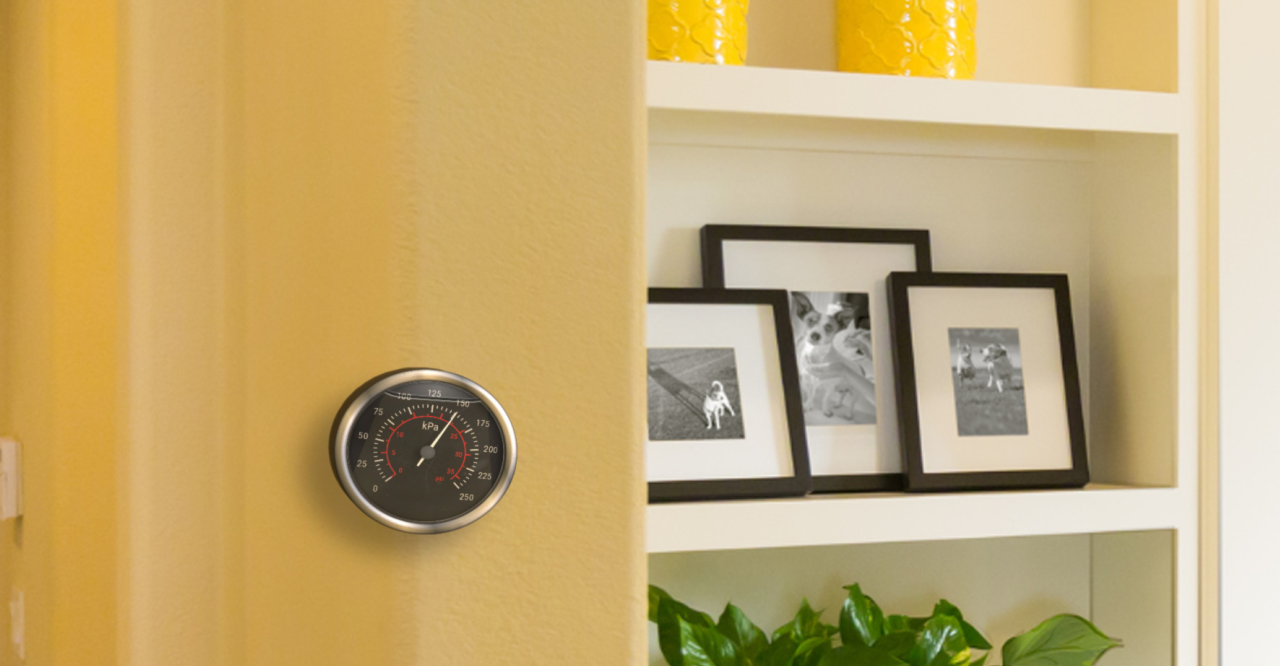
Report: 150 kPa
